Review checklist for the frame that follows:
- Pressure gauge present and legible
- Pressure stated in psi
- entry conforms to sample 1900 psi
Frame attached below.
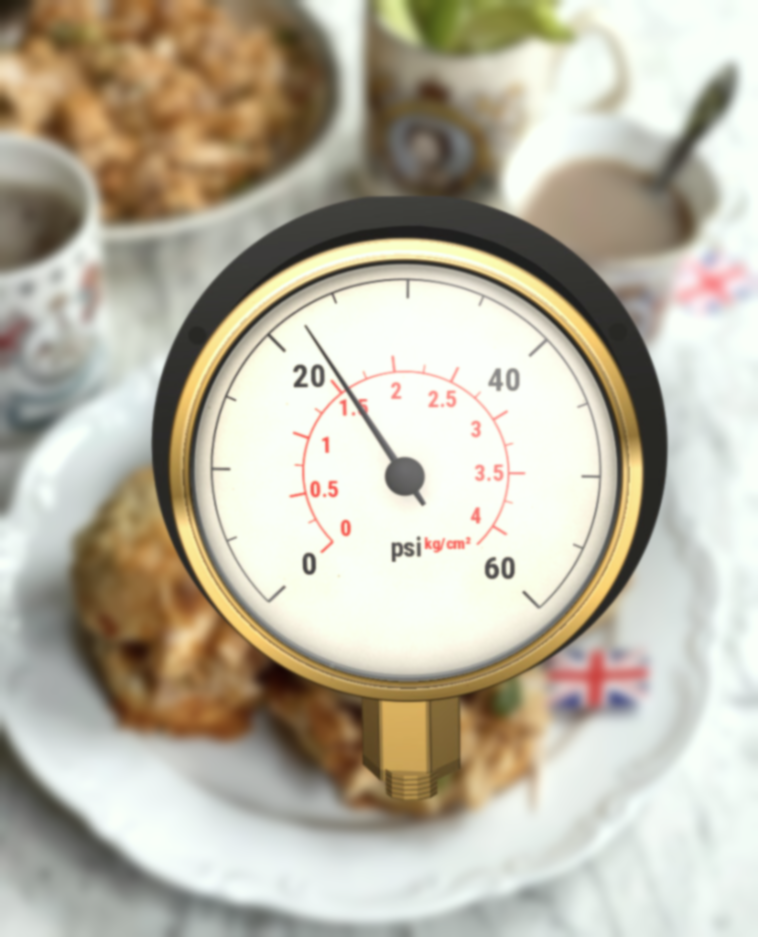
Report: 22.5 psi
